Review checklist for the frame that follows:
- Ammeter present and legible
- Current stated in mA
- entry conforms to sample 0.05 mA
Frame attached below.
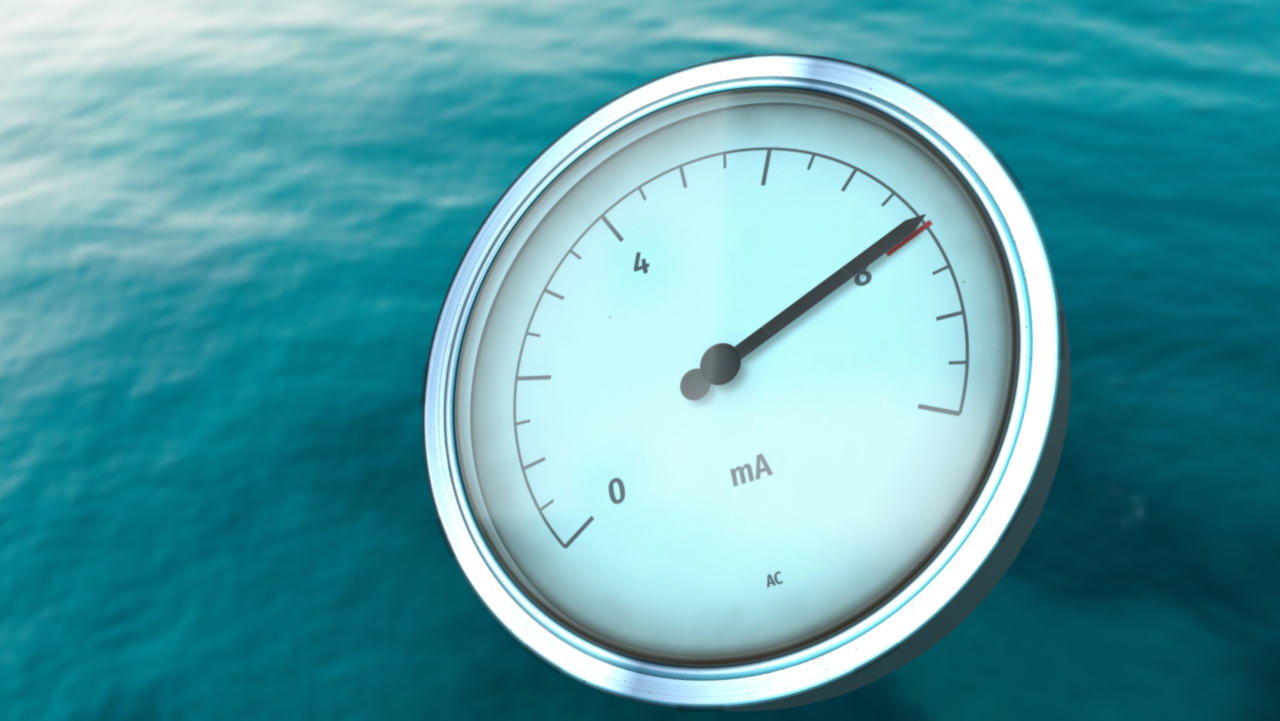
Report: 8 mA
